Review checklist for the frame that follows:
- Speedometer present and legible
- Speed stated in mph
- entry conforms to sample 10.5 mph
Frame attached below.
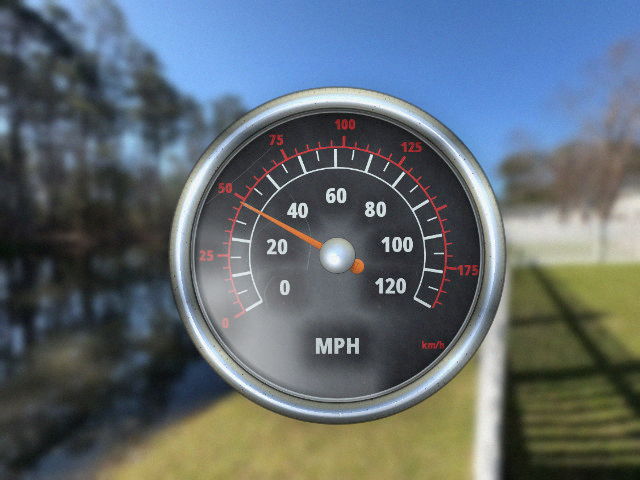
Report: 30 mph
